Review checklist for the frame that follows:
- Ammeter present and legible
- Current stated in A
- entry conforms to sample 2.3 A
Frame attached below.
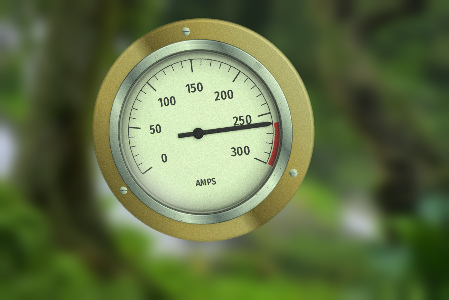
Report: 260 A
